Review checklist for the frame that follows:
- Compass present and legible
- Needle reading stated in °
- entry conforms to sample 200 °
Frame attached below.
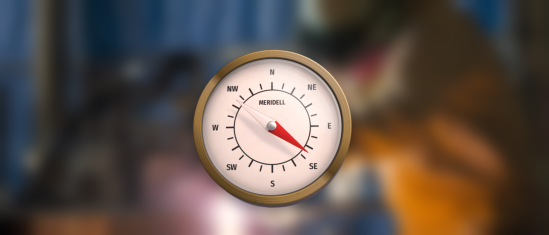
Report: 127.5 °
